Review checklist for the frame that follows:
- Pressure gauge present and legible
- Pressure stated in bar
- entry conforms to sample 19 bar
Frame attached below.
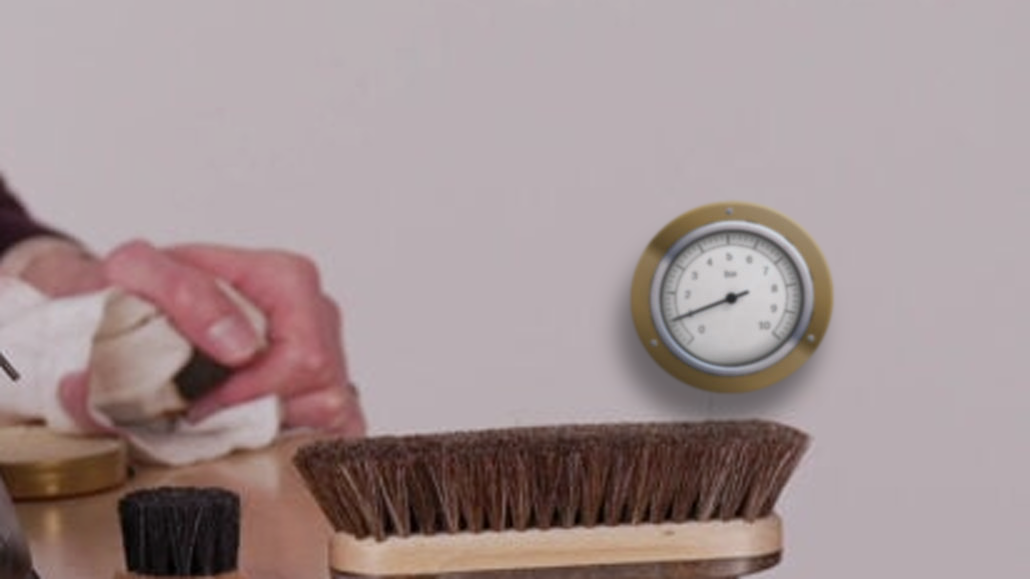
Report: 1 bar
